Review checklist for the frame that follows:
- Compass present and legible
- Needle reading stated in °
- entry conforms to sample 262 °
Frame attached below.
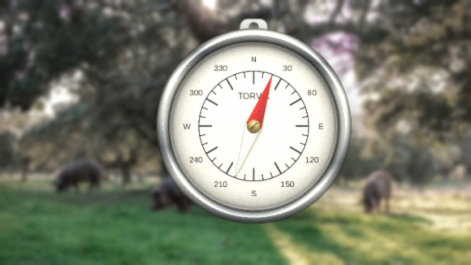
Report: 20 °
